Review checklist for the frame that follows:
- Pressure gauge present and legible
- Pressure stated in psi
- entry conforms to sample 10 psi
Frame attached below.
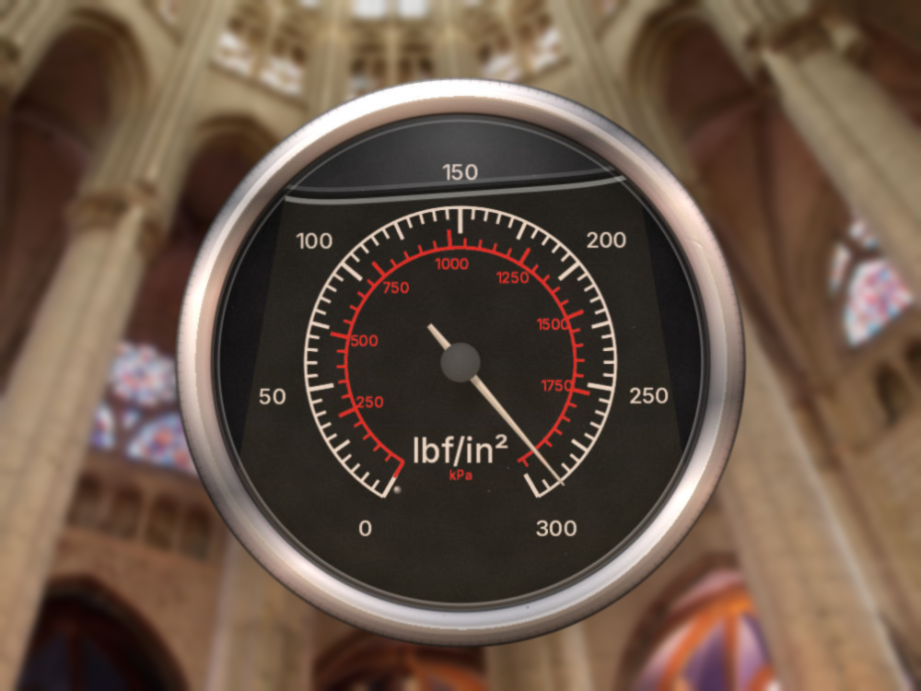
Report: 290 psi
